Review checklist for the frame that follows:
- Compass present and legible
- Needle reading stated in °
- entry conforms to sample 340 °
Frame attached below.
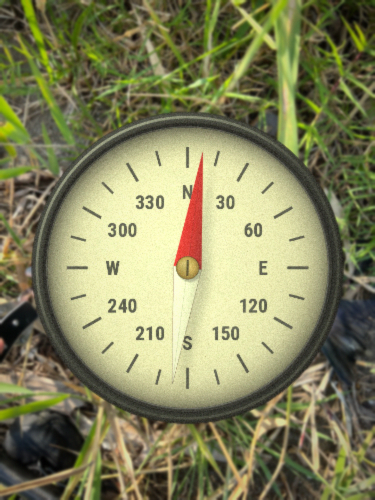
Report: 7.5 °
